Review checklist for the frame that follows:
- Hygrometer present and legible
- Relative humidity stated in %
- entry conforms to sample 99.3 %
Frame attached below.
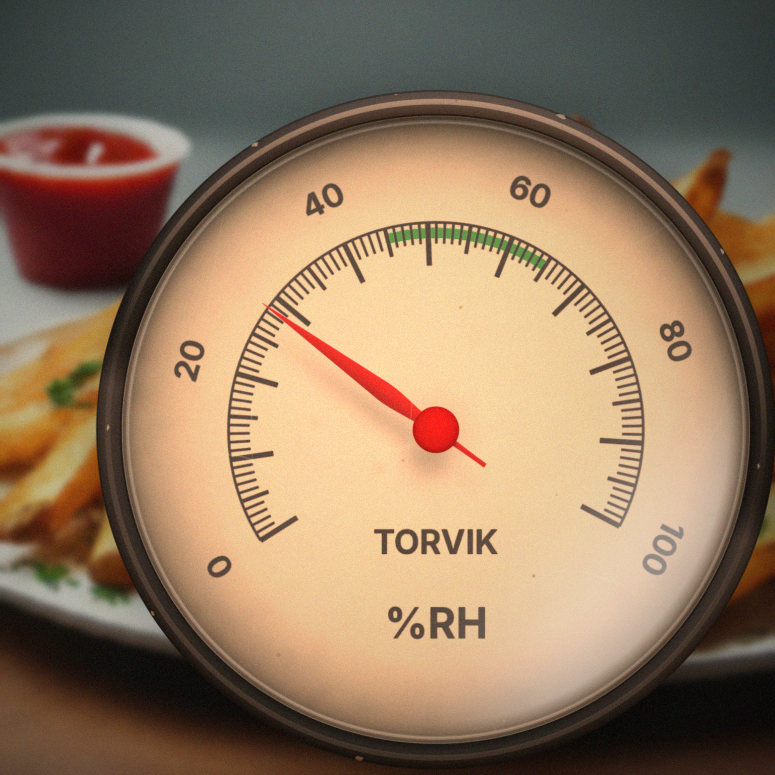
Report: 28.5 %
